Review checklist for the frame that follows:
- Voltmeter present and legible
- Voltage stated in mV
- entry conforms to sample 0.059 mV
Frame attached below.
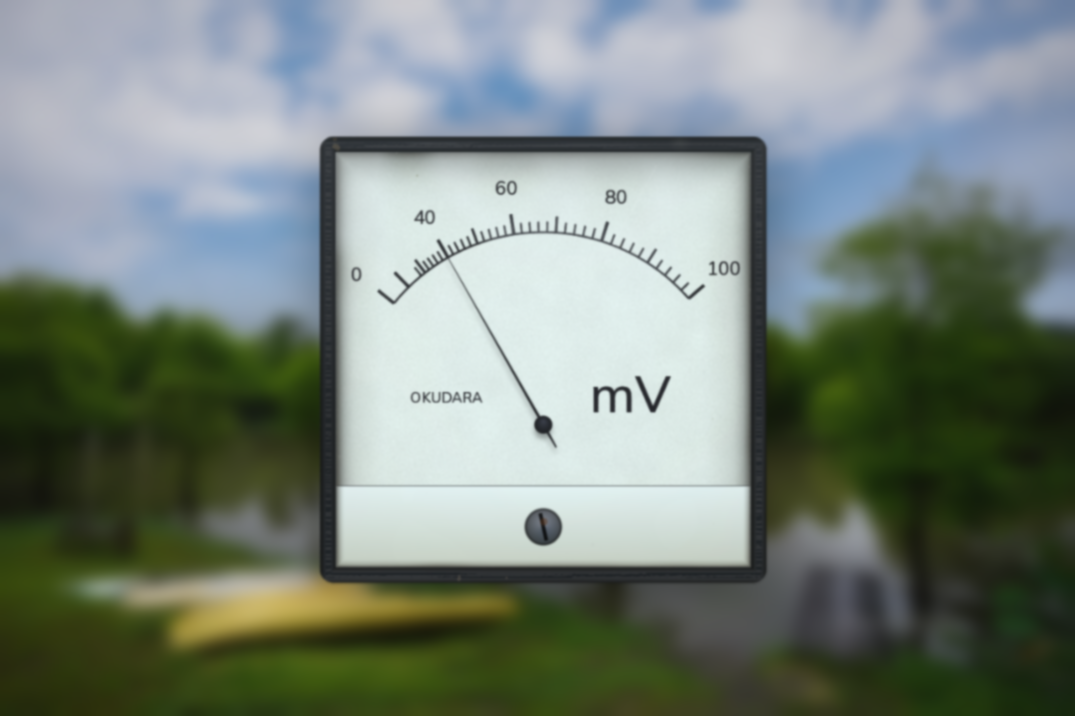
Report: 40 mV
